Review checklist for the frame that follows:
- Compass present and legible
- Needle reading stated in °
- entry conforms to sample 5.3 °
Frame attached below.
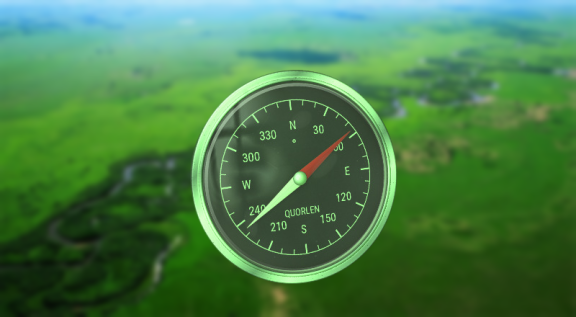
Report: 55 °
